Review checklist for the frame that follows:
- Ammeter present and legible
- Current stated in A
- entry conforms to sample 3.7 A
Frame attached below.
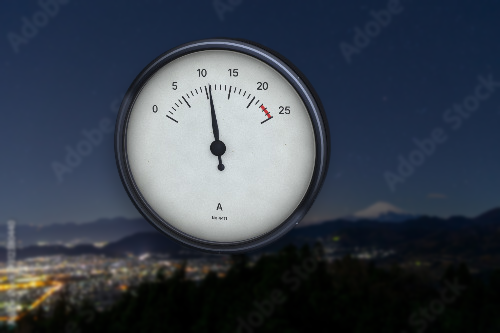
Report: 11 A
